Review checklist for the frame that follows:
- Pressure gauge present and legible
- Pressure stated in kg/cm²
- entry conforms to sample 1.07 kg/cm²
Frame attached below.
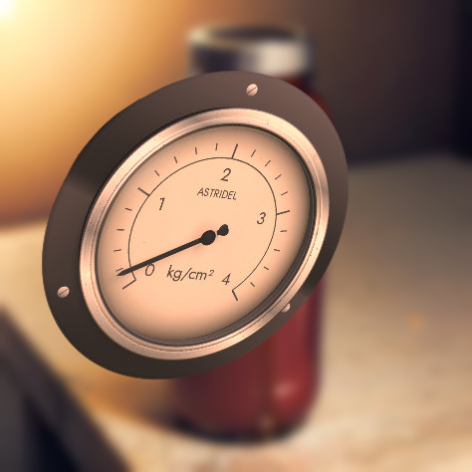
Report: 0.2 kg/cm²
